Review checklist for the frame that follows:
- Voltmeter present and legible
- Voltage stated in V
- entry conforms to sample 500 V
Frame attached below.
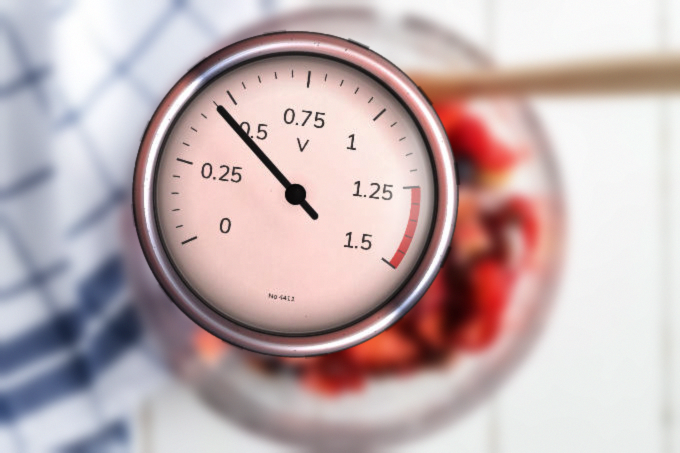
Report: 0.45 V
